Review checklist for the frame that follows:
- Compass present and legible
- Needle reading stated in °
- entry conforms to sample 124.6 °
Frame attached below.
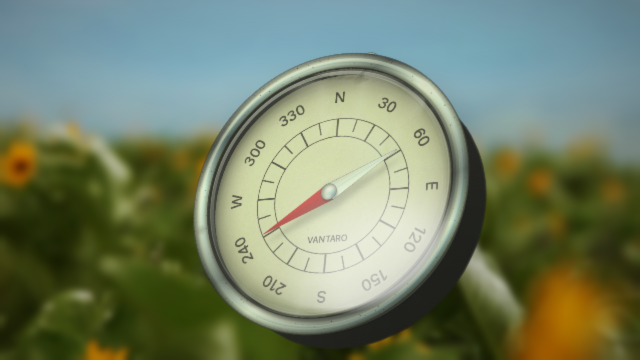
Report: 240 °
